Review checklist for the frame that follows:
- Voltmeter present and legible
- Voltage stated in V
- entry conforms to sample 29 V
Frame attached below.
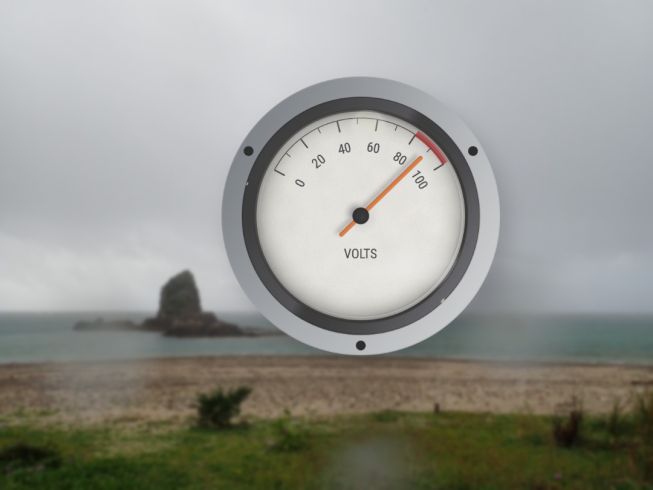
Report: 90 V
